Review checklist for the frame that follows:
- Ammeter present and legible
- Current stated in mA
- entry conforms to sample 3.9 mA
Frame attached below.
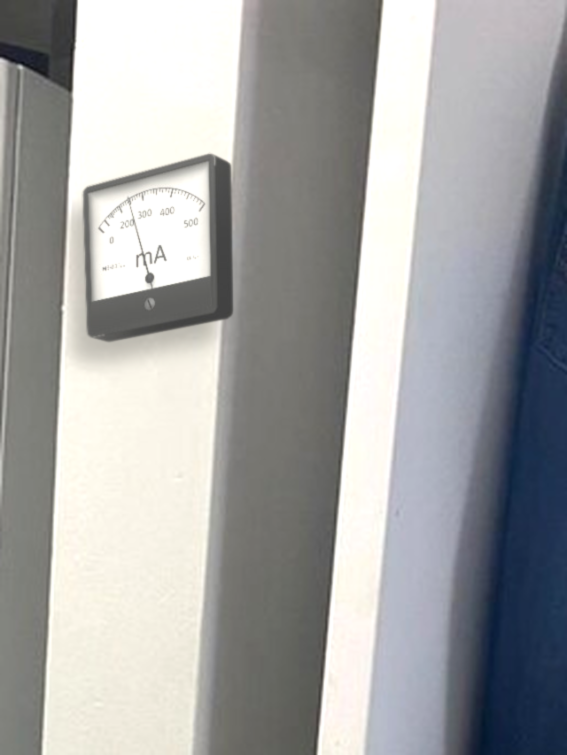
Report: 250 mA
